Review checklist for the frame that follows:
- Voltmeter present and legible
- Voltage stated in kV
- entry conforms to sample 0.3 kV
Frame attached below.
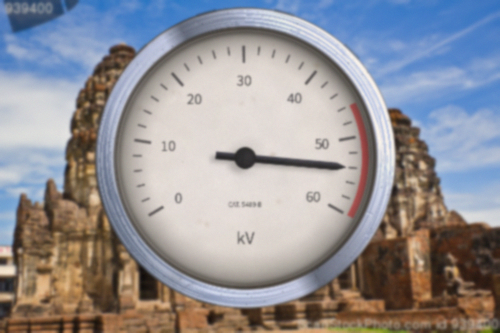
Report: 54 kV
